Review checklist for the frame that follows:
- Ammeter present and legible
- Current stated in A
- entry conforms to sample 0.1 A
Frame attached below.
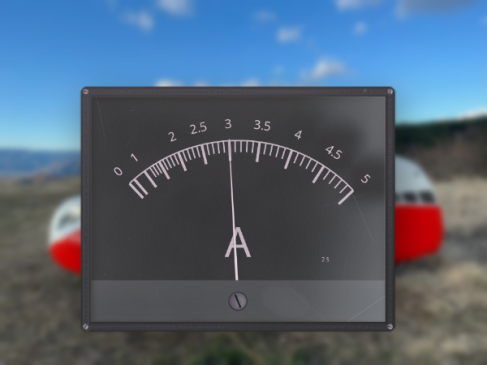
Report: 3 A
